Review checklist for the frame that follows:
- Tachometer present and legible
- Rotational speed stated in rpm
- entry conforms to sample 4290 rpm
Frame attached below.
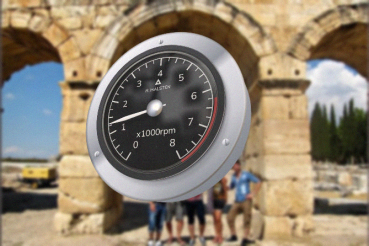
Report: 1250 rpm
